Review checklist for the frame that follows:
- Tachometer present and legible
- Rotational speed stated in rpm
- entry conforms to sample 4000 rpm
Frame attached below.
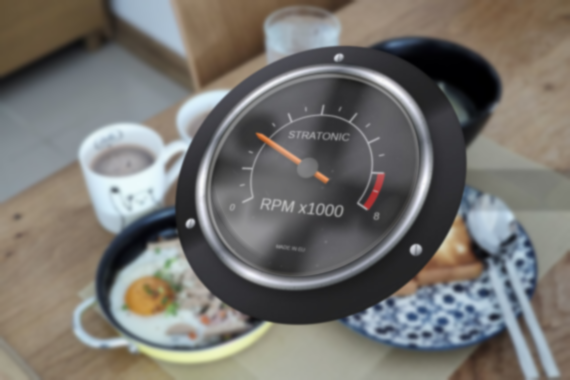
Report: 2000 rpm
